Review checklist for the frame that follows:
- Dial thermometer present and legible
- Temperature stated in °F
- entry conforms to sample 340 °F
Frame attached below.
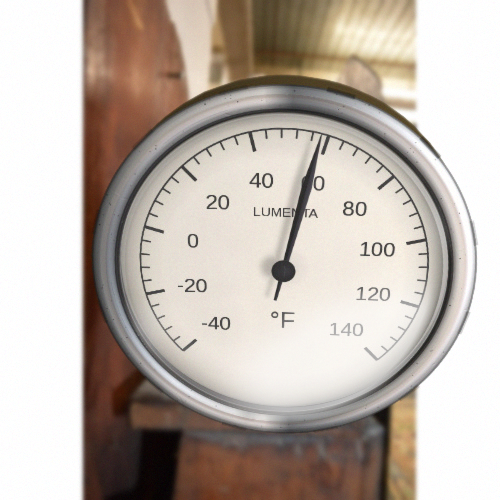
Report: 58 °F
